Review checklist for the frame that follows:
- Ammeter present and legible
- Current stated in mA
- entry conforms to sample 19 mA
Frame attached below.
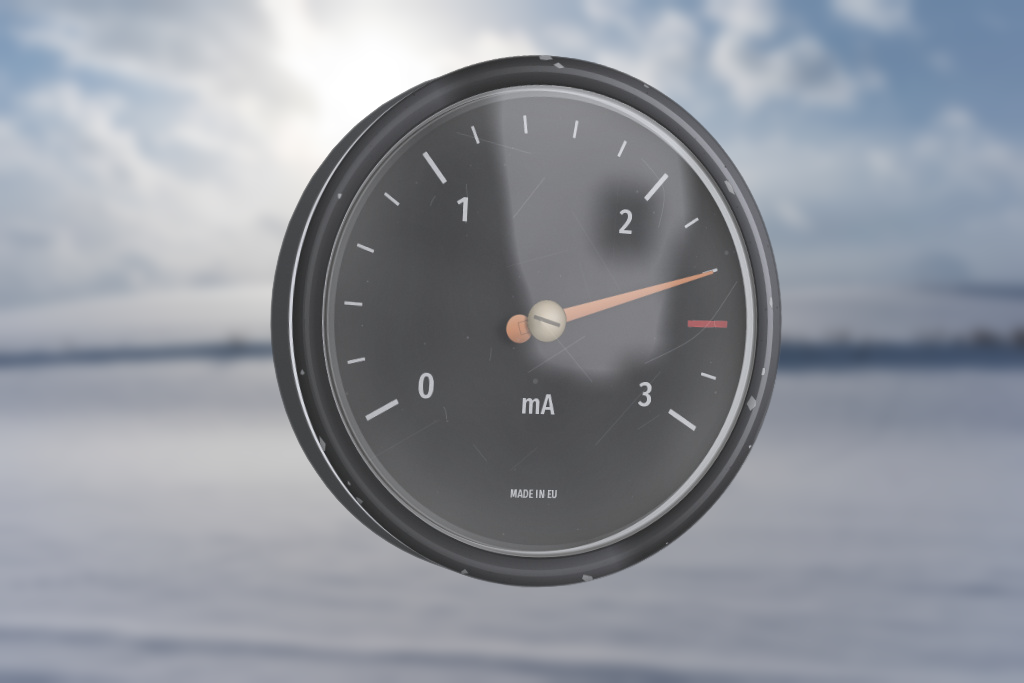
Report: 2.4 mA
